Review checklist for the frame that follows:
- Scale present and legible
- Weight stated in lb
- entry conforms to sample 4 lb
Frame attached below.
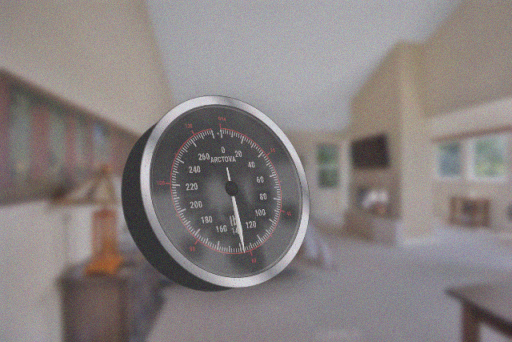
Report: 140 lb
